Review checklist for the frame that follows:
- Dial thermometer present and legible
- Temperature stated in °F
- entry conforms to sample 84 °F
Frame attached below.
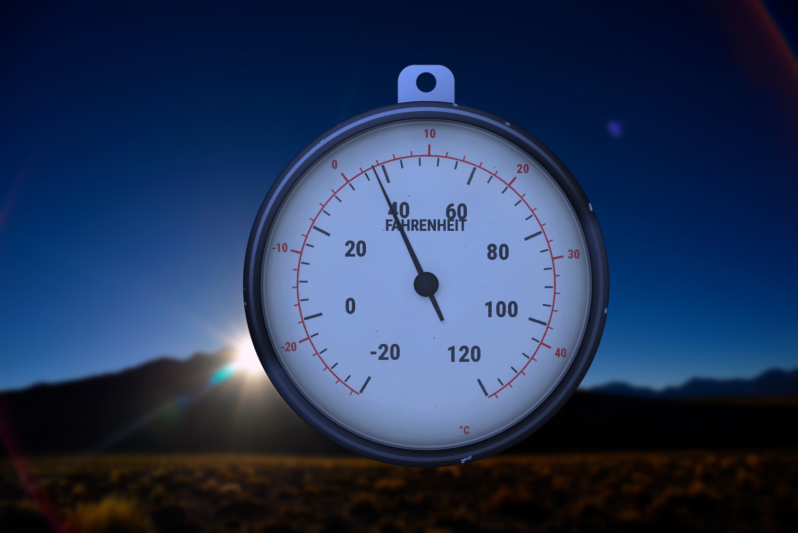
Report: 38 °F
